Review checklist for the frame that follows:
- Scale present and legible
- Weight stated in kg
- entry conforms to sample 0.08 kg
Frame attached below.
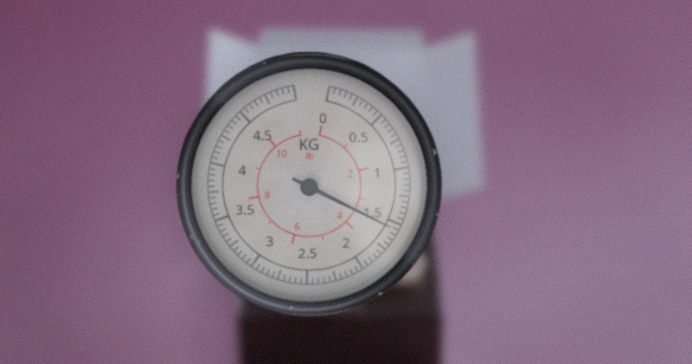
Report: 1.55 kg
